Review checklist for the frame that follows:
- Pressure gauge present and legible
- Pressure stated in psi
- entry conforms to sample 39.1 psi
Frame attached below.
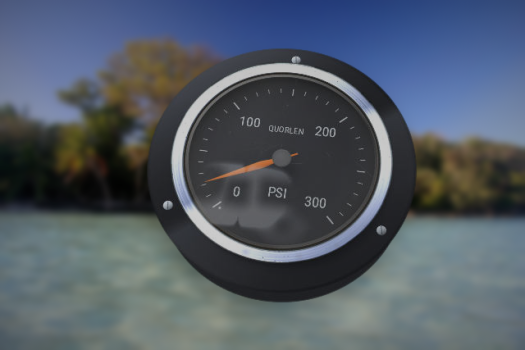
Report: 20 psi
